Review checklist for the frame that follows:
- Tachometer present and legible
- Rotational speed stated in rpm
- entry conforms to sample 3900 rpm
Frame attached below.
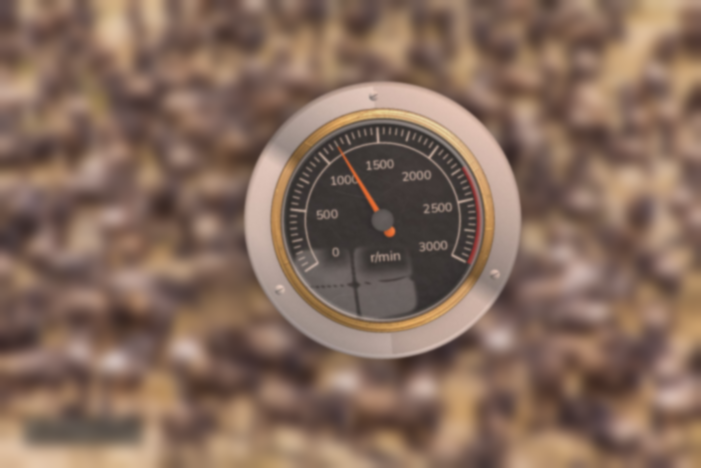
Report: 1150 rpm
